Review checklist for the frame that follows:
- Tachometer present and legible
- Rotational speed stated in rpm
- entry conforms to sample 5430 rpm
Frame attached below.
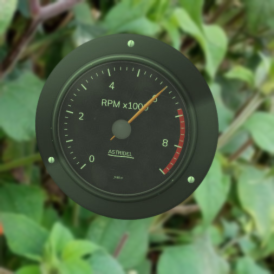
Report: 6000 rpm
